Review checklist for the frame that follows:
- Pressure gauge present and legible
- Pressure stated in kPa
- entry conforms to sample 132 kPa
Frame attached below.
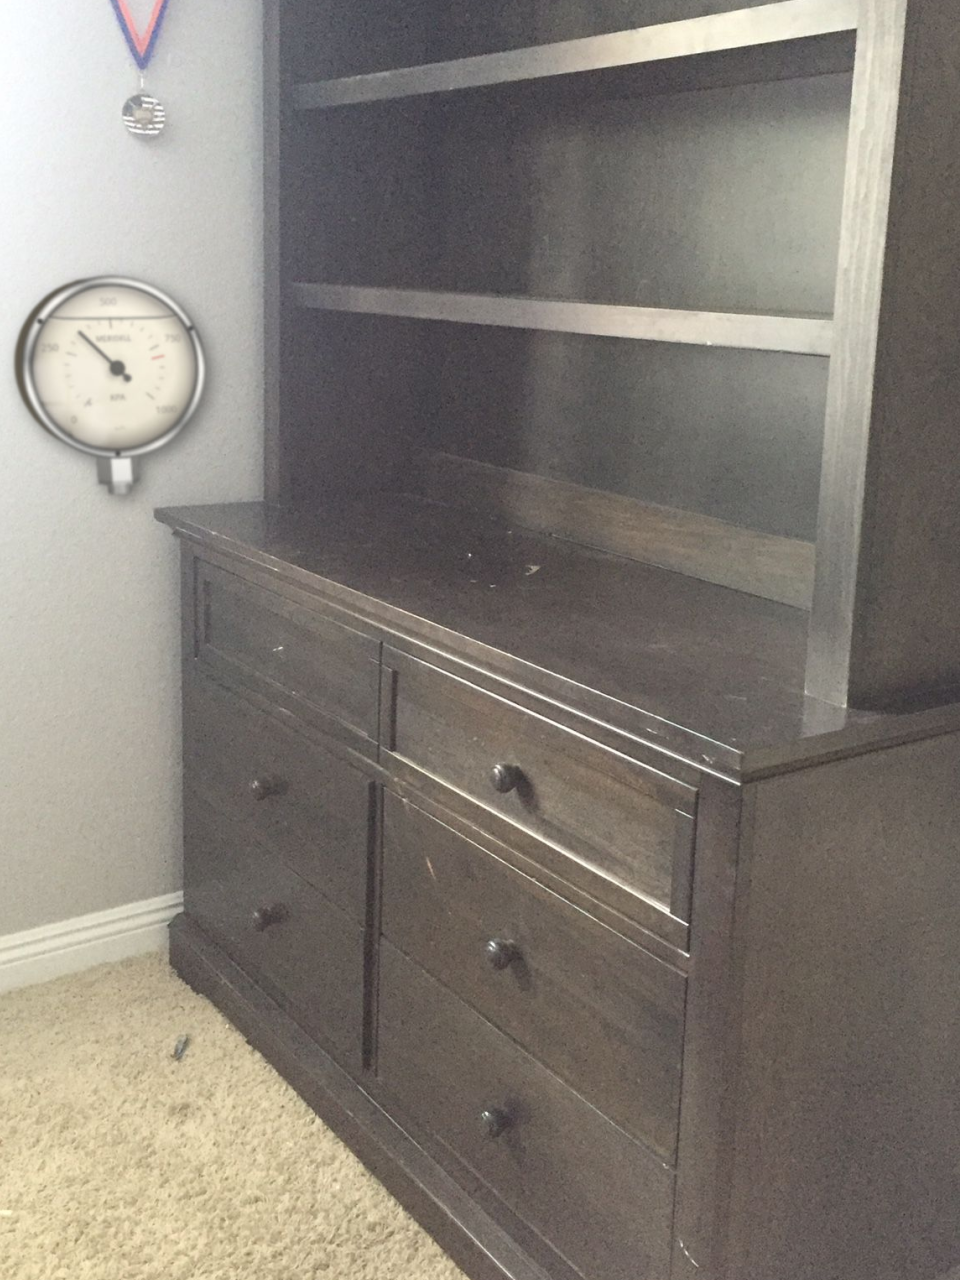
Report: 350 kPa
